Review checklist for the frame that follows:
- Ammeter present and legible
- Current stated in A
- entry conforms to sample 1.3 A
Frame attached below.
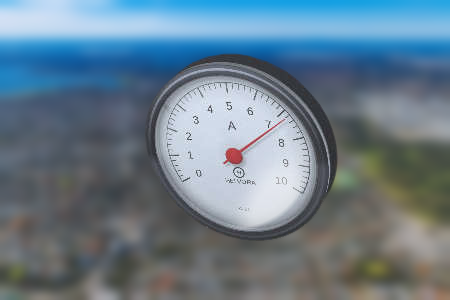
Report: 7.2 A
